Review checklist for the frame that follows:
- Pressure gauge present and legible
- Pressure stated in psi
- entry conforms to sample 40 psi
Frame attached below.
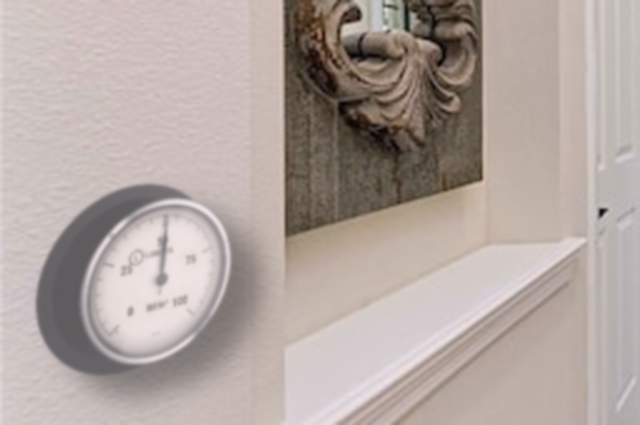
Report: 50 psi
